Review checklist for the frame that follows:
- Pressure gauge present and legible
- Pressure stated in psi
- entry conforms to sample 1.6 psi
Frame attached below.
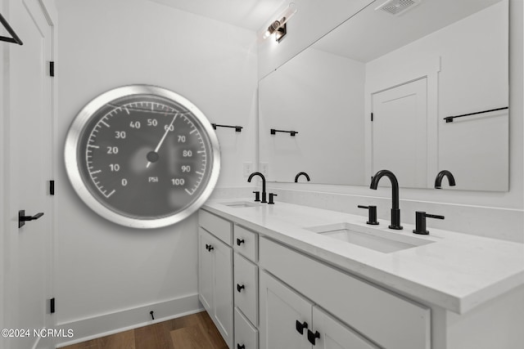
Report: 60 psi
